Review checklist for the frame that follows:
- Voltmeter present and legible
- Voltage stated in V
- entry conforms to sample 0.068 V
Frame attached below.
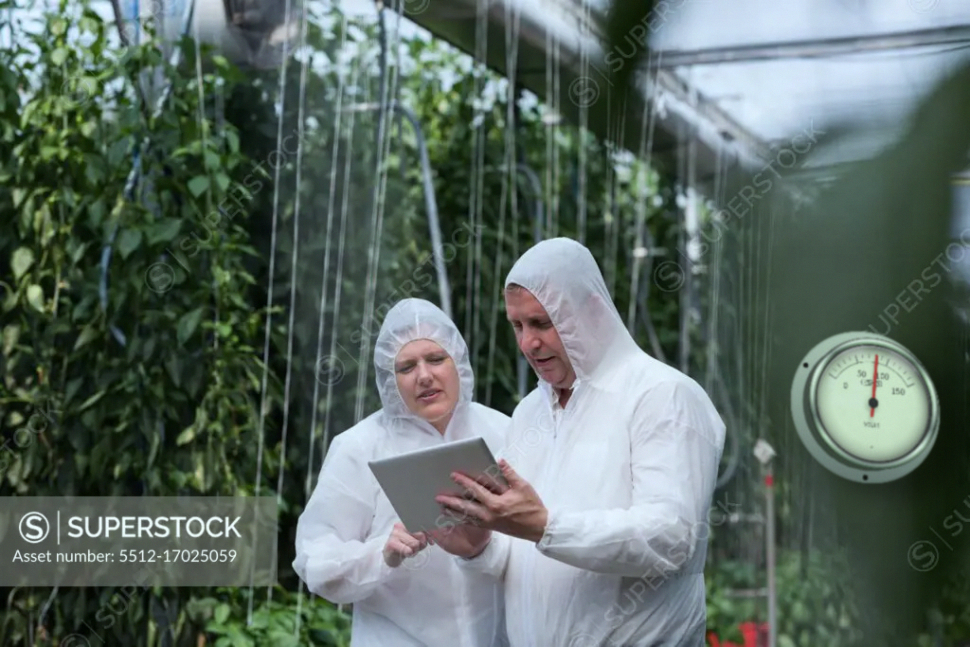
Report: 80 V
